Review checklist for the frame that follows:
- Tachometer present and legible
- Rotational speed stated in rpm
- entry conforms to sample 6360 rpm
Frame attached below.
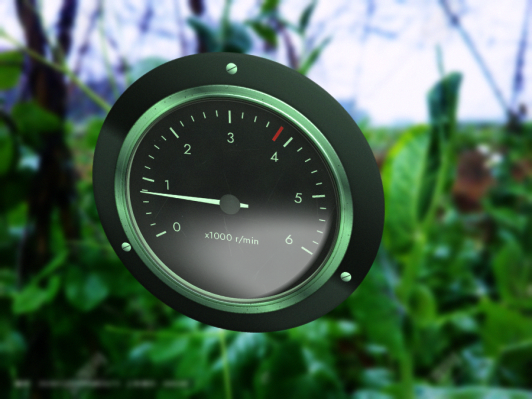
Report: 800 rpm
